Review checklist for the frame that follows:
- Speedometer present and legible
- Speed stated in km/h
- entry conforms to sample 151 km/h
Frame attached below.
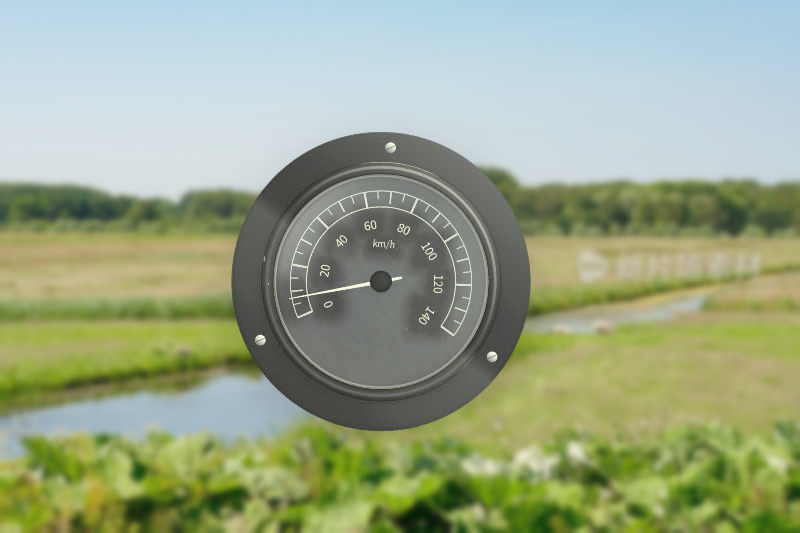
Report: 7.5 km/h
